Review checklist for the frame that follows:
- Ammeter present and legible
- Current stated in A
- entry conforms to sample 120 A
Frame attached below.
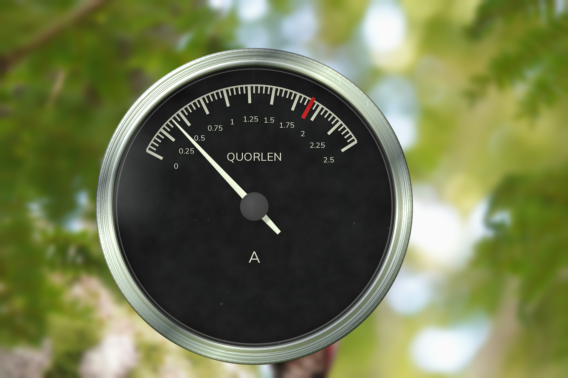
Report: 0.4 A
